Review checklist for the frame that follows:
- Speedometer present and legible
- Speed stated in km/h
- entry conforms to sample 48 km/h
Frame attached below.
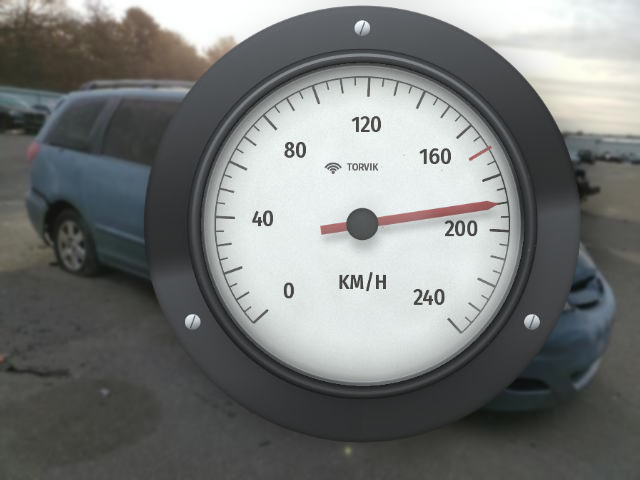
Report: 190 km/h
